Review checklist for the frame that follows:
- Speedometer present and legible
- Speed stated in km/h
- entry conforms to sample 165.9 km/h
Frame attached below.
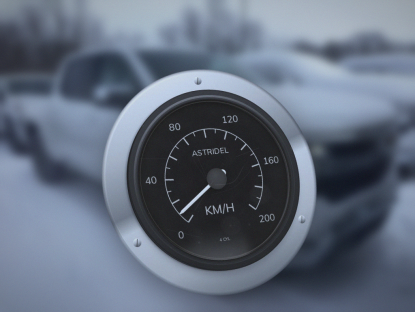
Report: 10 km/h
